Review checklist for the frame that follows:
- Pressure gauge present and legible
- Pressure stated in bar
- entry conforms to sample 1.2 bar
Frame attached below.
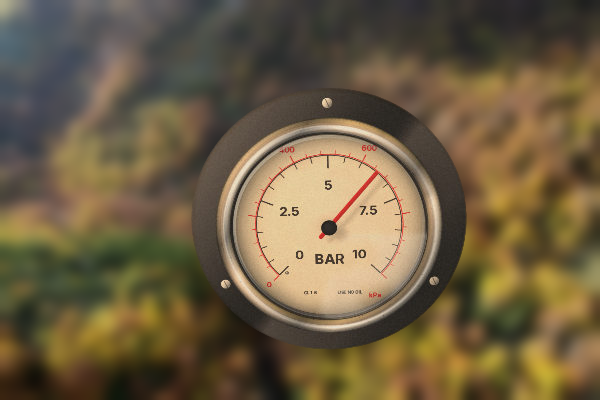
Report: 6.5 bar
